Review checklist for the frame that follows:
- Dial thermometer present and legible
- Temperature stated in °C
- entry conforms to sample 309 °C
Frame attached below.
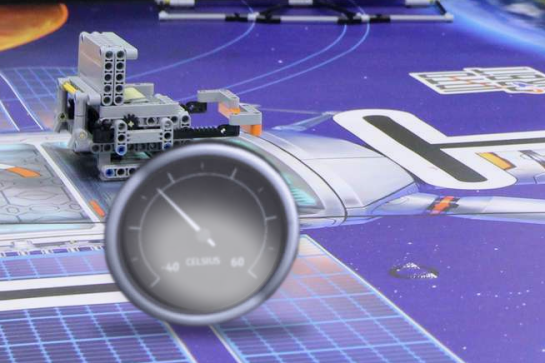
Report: -5 °C
